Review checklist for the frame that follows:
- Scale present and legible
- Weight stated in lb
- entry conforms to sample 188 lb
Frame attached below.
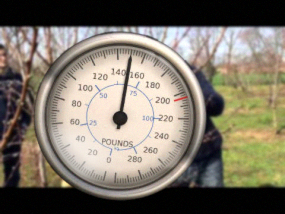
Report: 150 lb
